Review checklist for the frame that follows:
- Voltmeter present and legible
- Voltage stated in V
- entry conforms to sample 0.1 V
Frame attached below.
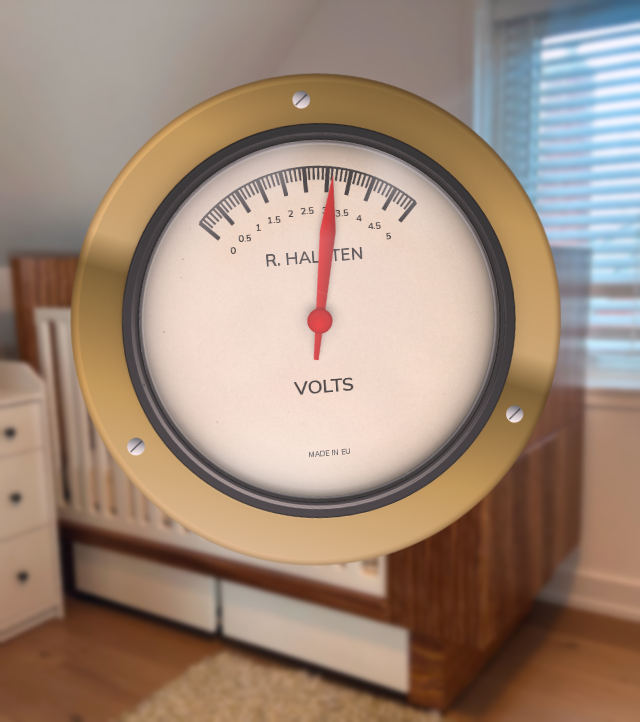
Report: 3.1 V
